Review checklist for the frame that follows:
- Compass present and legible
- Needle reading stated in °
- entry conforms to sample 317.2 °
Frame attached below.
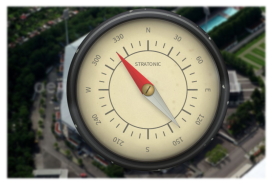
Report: 320 °
